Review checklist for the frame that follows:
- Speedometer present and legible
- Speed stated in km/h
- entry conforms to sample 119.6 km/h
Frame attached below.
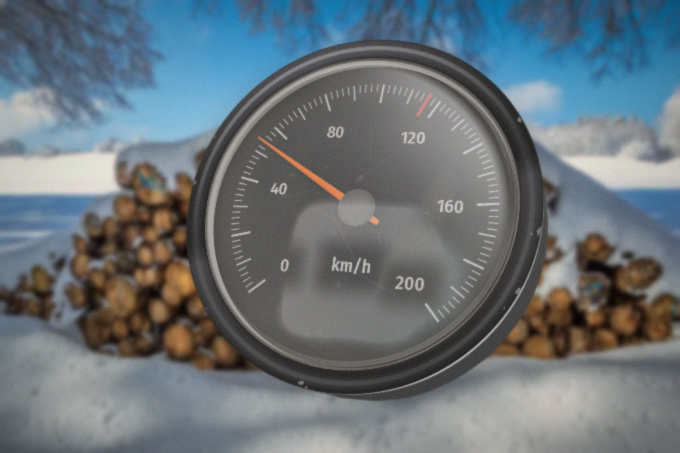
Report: 54 km/h
